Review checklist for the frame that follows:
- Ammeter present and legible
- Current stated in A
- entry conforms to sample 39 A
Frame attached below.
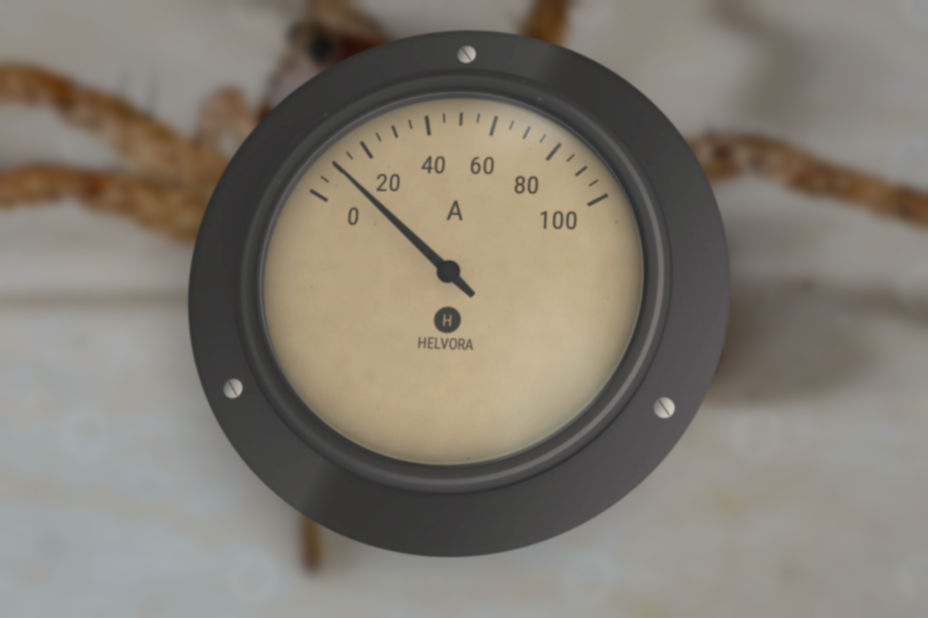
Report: 10 A
